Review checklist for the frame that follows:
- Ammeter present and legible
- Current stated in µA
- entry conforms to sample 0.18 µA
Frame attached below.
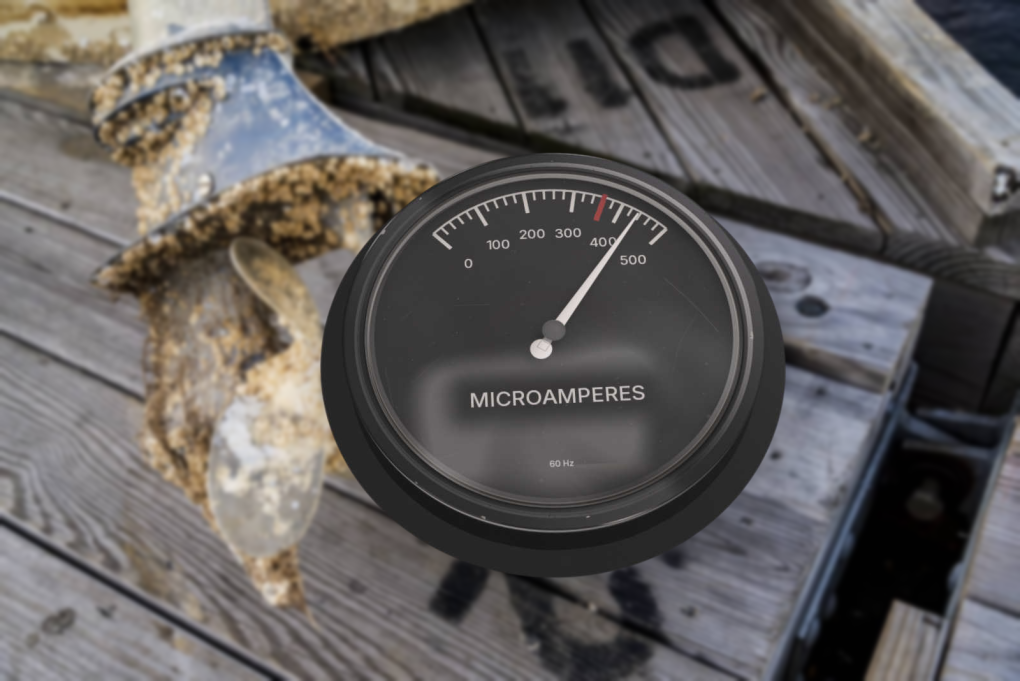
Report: 440 µA
